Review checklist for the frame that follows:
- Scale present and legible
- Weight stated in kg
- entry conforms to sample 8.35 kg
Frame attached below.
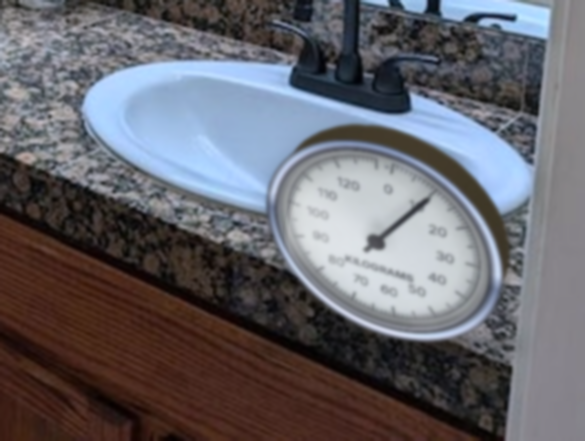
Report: 10 kg
